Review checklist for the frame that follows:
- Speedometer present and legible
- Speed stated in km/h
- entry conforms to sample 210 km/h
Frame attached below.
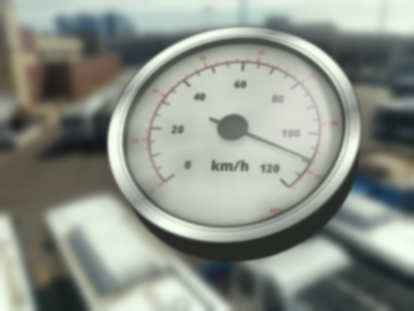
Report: 110 km/h
